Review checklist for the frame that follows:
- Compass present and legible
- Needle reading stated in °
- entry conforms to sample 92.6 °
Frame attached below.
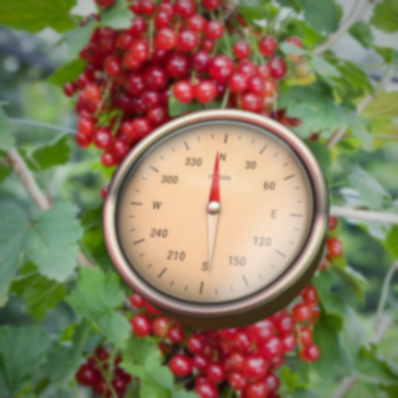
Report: 355 °
